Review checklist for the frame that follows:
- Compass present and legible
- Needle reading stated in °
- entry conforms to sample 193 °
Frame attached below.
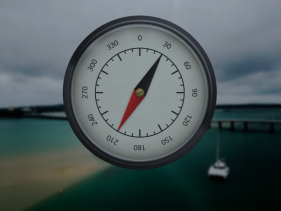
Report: 210 °
